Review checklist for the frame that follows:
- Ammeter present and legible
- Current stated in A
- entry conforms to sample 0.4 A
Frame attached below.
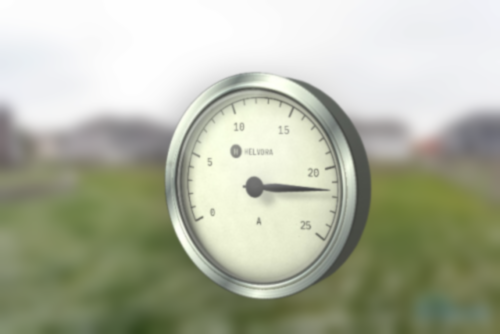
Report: 21.5 A
